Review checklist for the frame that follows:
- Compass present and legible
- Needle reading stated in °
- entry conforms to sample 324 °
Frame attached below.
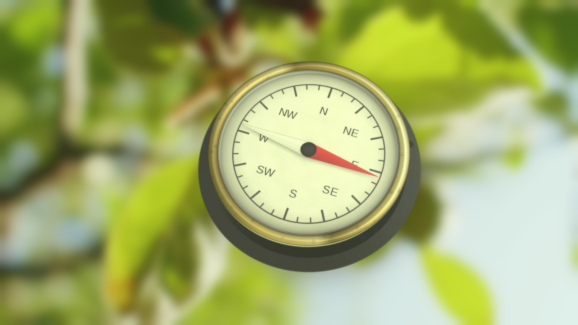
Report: 95 °
